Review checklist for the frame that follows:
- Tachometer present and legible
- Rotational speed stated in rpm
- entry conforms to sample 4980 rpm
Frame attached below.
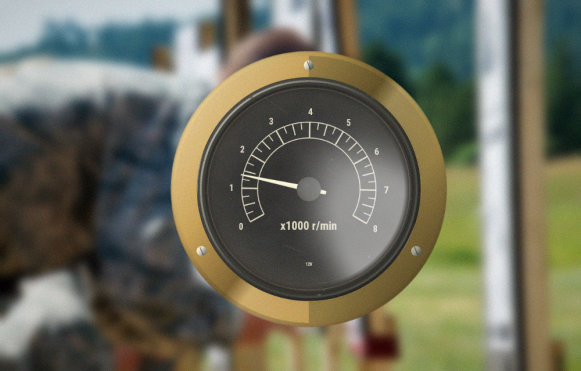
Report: 1375 rpm
